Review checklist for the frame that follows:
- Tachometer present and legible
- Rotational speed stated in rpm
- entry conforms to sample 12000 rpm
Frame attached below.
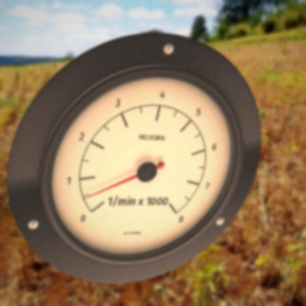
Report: 500 rpm
